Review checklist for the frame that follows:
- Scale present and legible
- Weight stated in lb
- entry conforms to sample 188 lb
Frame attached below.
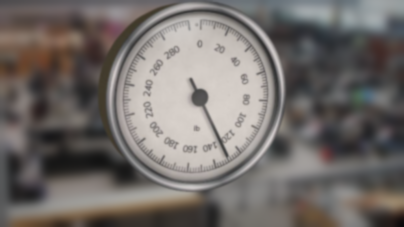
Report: 130 lb
